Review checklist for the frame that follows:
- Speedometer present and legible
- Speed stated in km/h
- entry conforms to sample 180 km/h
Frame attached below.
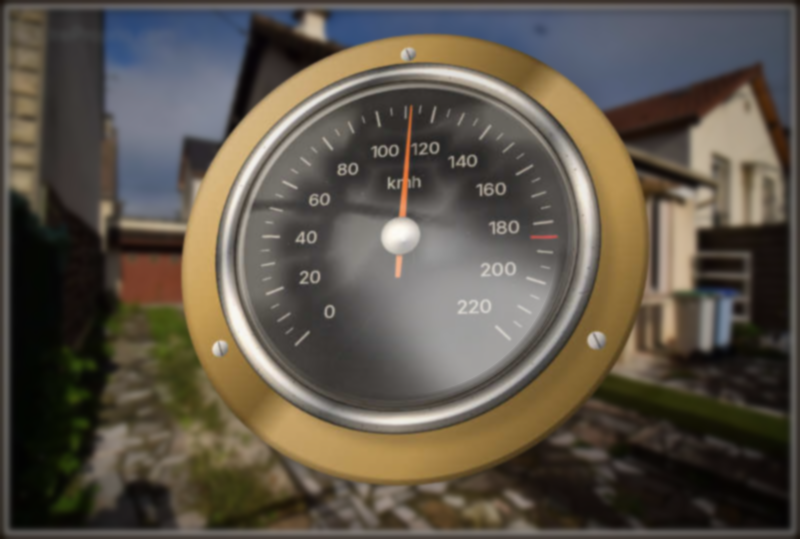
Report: 112.5 km/h
